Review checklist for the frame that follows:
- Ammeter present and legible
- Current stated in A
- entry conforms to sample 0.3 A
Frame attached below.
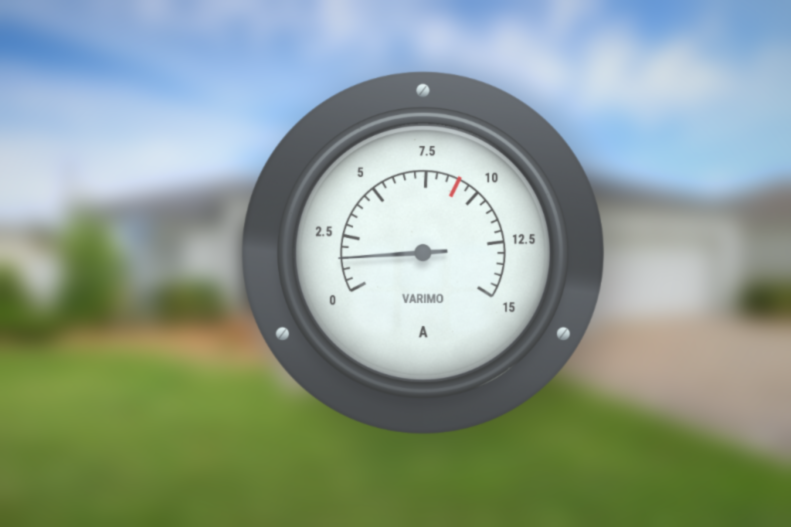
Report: 1.5 A
